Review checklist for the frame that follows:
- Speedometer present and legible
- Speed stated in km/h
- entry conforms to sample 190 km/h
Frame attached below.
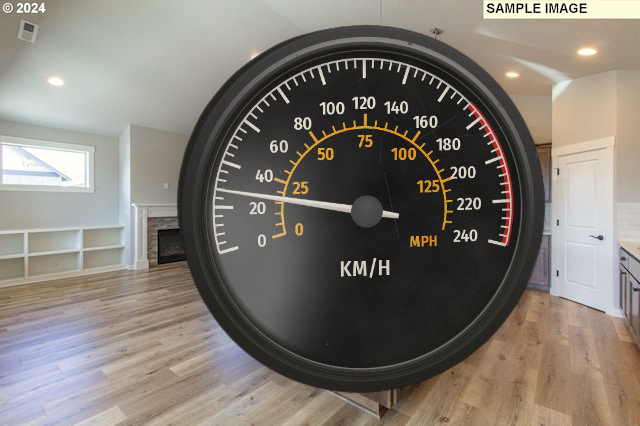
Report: 28 km/h
